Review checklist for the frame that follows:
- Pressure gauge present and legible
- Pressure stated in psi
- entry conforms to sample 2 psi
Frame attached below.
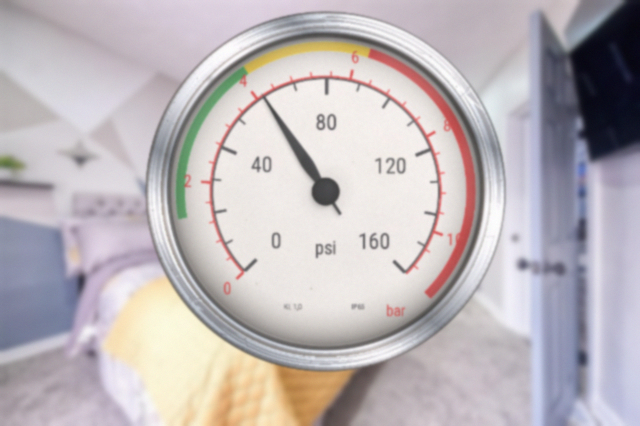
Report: 60 psi
